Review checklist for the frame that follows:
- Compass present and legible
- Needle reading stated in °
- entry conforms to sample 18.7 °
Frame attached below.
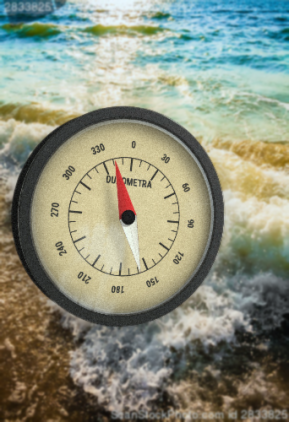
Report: 340 °
